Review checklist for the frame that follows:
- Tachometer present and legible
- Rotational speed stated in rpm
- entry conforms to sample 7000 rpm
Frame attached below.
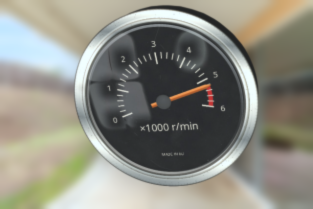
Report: 5200 rpm
